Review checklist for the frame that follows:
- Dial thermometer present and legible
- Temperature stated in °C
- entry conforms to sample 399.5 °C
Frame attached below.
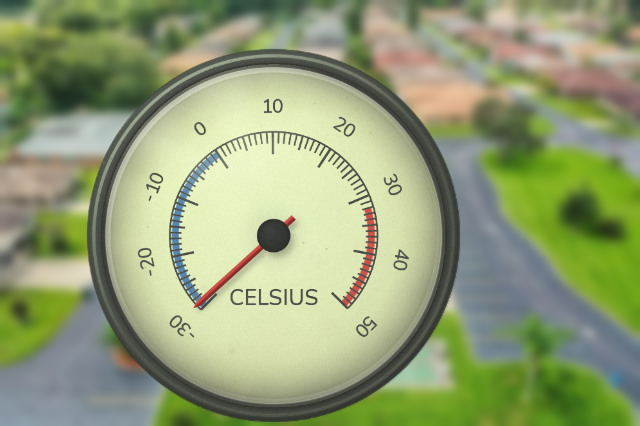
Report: -29 °C
